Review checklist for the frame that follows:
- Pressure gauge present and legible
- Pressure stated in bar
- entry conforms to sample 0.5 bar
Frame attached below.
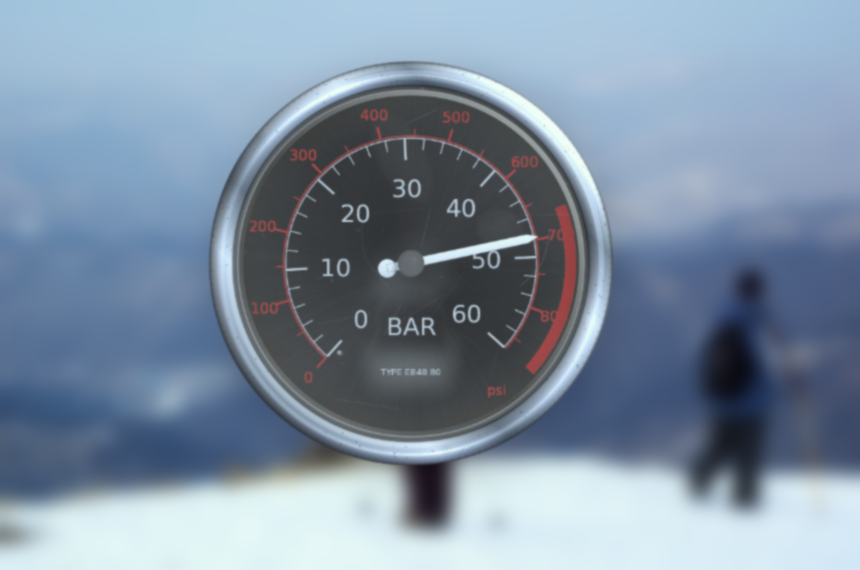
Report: 48 bar
